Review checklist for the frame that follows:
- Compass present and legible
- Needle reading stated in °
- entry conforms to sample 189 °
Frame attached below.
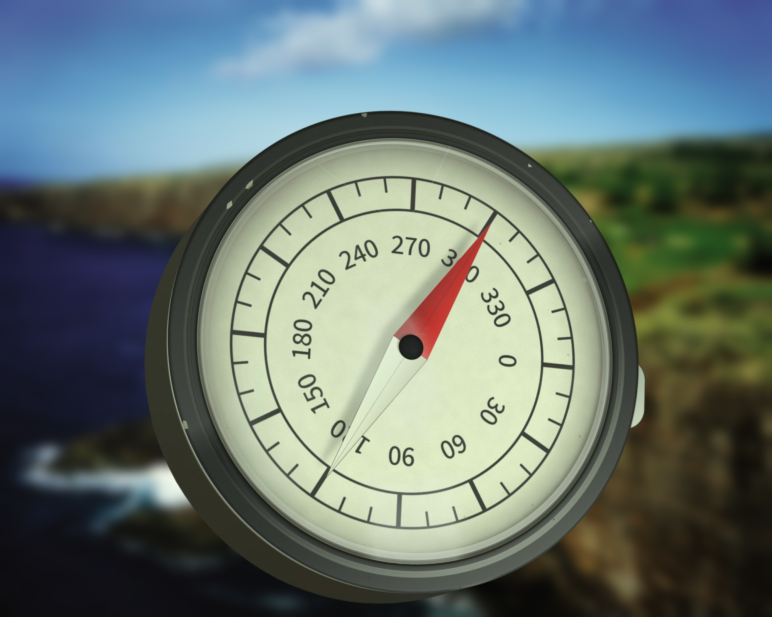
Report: 300 °
